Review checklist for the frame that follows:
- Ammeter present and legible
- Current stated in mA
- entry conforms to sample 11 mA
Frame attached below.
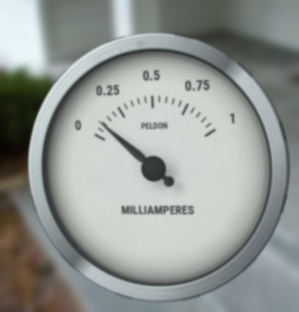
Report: 0.1 mA
